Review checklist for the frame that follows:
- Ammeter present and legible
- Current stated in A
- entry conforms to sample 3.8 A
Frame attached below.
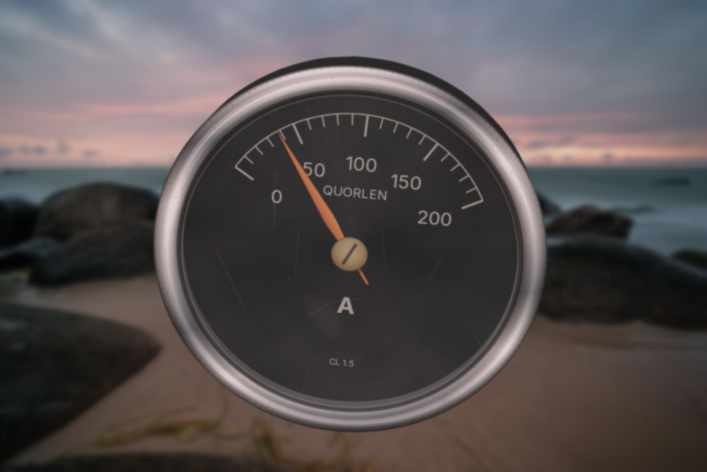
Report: 40 A
